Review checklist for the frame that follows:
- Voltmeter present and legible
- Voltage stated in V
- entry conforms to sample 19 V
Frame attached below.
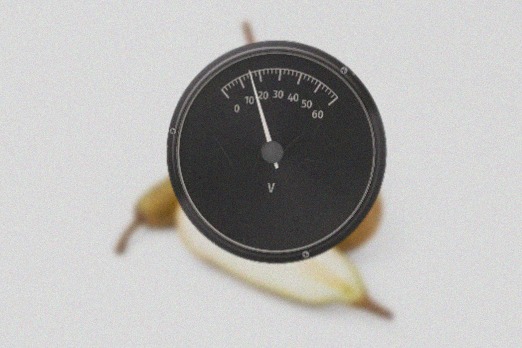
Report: 16 V
